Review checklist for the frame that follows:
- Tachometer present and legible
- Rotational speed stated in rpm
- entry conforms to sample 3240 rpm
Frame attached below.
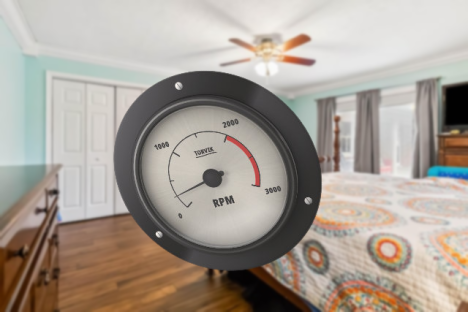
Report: 250 rpm
